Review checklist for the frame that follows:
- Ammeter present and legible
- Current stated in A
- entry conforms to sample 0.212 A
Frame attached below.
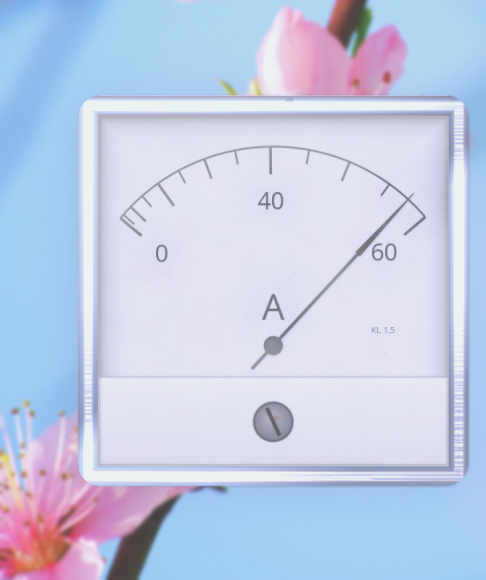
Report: 57.5 A
